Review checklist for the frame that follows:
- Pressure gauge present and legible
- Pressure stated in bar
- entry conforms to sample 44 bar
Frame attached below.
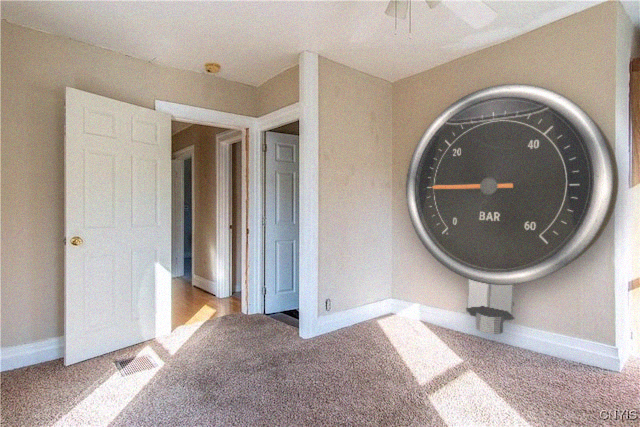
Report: 10 bar
